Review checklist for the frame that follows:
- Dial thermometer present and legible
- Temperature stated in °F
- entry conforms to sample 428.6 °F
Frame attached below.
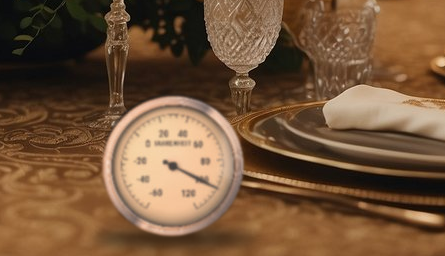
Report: 100 °F
